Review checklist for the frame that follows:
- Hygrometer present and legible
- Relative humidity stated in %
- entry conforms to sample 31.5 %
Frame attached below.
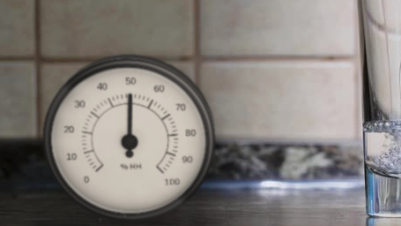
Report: 50 %
